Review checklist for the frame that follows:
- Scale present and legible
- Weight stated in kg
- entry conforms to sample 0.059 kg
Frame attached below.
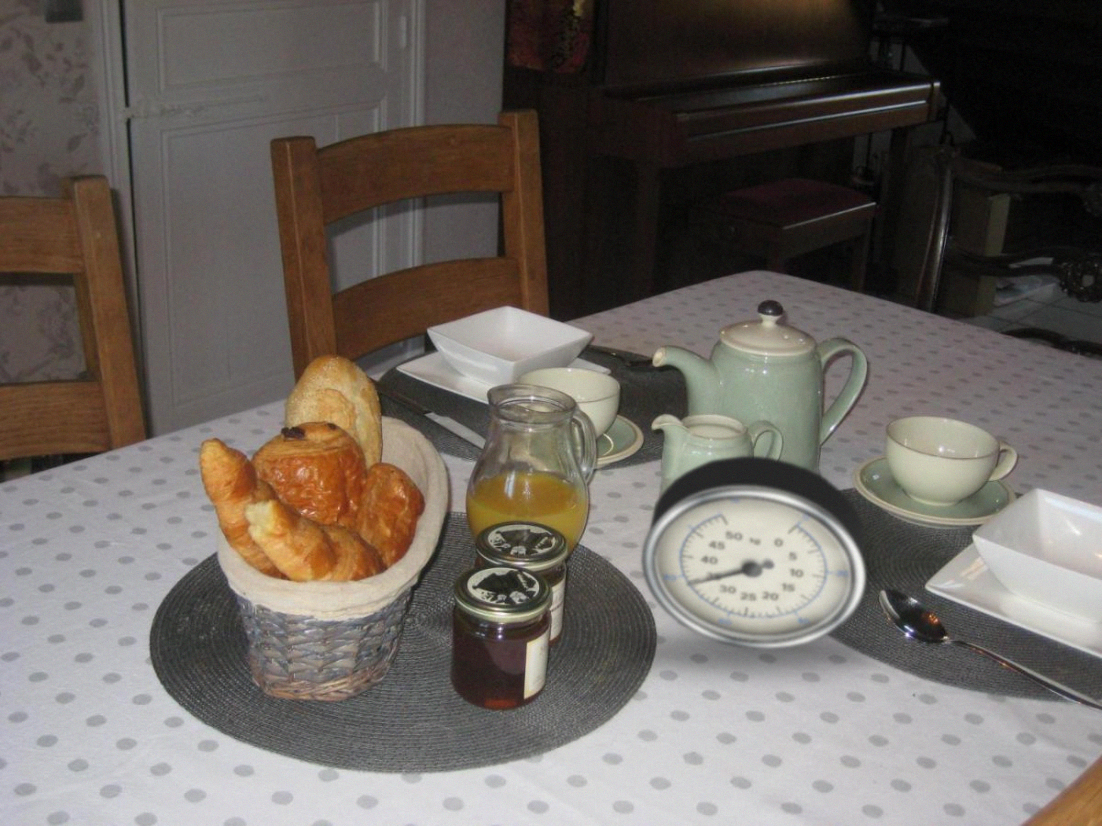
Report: 35 kg
